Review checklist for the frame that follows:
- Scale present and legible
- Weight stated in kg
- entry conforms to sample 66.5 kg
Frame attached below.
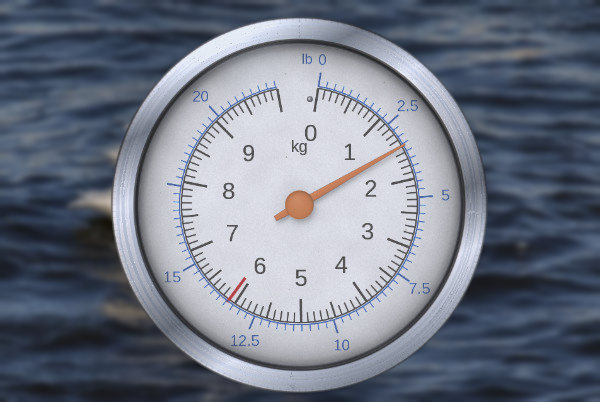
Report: 1.5 kg
